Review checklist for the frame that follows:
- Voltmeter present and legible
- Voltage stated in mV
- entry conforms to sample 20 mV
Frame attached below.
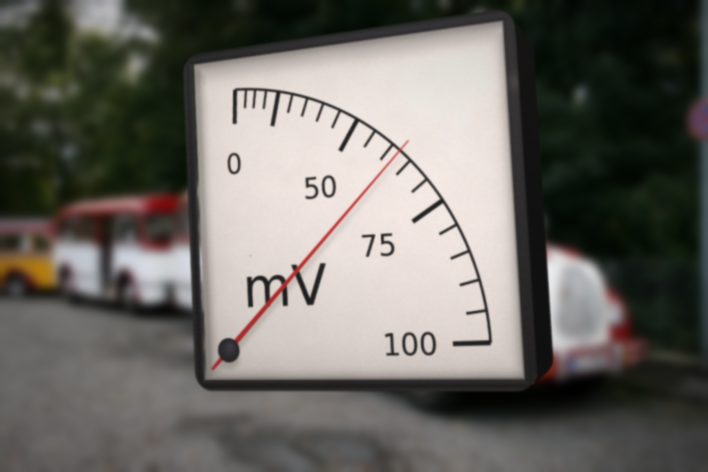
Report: 62.5 mV
